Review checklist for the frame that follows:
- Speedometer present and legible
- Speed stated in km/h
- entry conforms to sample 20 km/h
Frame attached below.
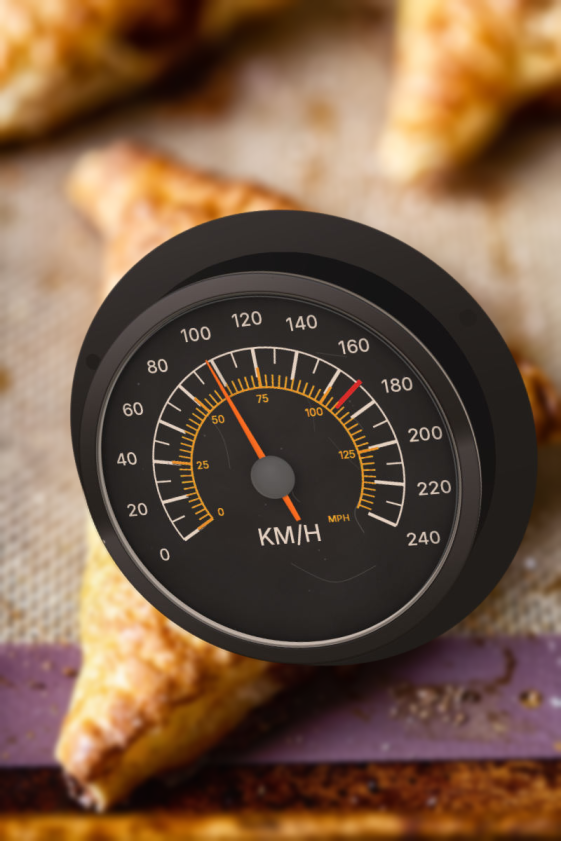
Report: 100 km/h
